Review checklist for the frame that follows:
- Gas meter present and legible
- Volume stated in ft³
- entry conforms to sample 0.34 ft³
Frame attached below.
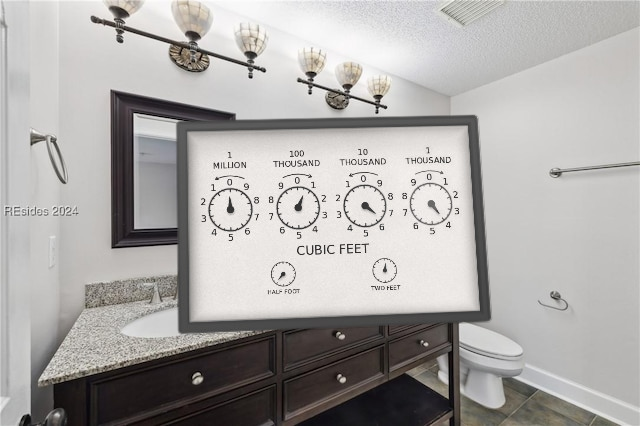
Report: 6400 ft³
